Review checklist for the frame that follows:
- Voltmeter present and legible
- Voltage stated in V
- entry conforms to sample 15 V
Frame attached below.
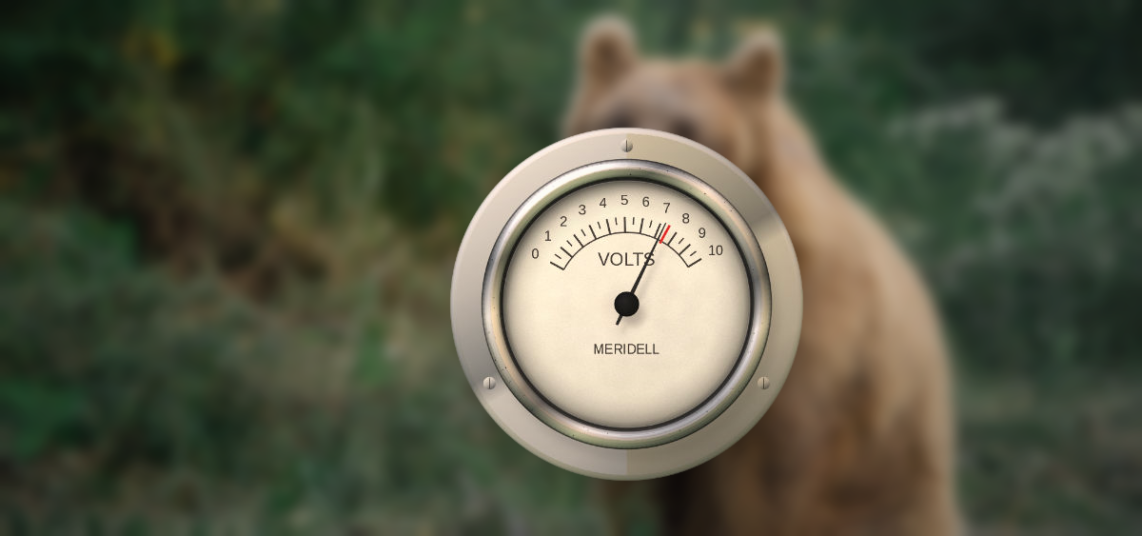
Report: 7.25 V
